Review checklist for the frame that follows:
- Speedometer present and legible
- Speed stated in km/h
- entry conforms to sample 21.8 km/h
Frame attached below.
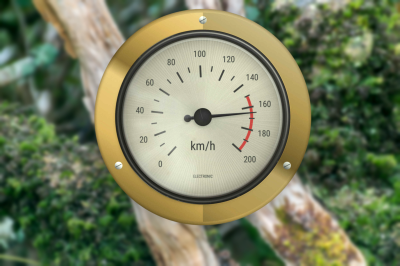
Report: 165 km/h
